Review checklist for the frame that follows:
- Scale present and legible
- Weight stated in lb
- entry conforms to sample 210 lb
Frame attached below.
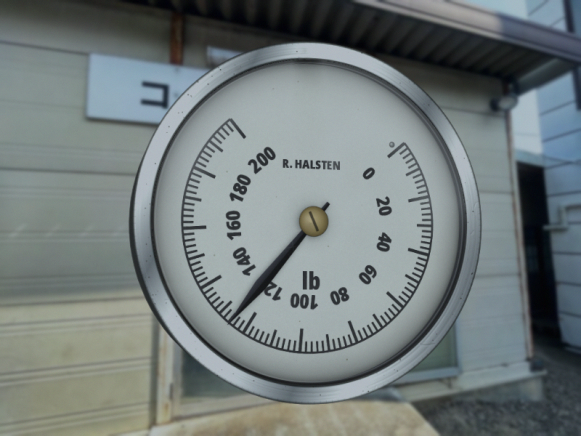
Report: 126 lb
